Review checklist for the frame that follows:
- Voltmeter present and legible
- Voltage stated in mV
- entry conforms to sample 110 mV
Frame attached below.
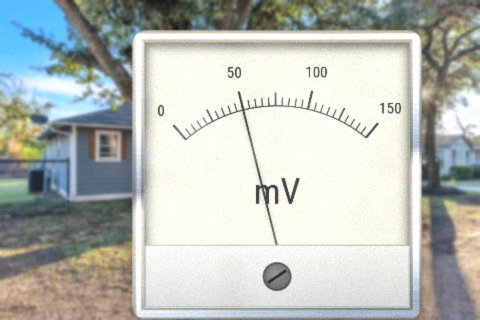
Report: 50 mV
